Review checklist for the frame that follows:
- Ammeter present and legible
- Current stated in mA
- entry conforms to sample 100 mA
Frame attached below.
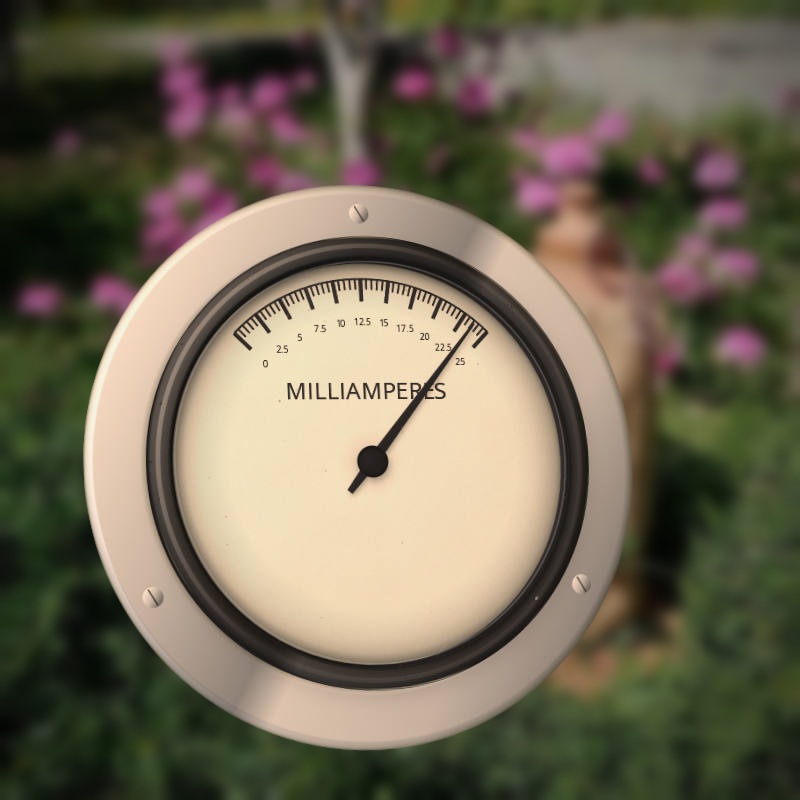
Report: 23.5 mA
